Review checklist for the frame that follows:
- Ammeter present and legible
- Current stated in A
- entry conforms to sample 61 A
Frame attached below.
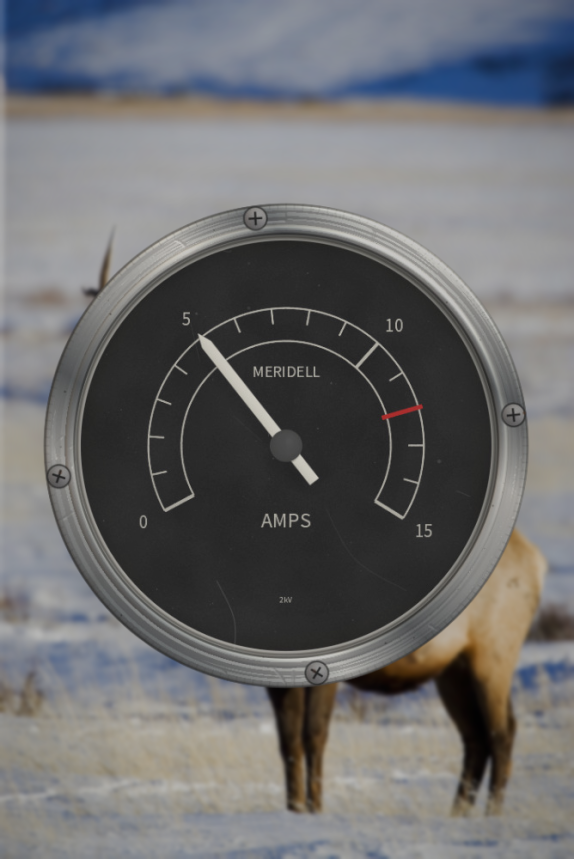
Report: 5 A
